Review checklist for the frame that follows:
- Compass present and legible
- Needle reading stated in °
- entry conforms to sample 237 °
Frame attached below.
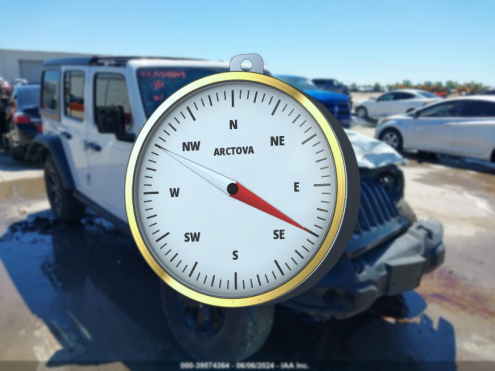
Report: 120 °
